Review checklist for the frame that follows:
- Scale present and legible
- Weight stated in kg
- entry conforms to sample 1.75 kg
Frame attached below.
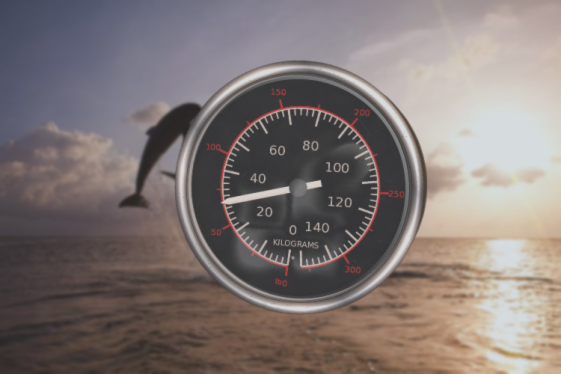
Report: 30 kg
